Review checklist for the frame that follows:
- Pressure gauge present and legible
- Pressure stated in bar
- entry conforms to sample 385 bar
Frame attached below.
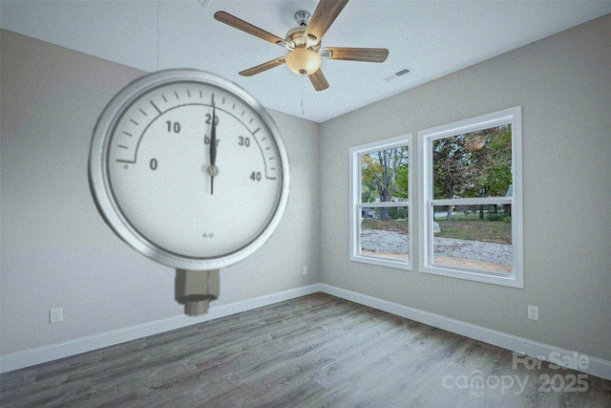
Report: 20 bar
